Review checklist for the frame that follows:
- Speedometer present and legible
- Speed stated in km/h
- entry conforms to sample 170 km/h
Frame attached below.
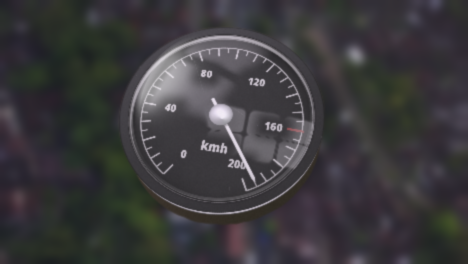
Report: 195 km/h
